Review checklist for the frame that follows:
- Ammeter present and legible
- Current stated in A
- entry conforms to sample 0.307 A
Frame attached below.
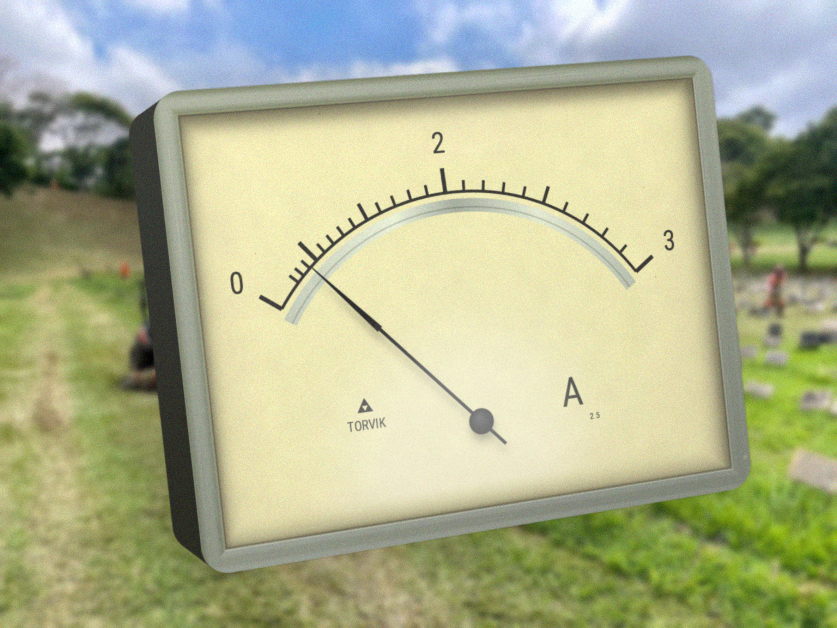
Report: 0.9 A
